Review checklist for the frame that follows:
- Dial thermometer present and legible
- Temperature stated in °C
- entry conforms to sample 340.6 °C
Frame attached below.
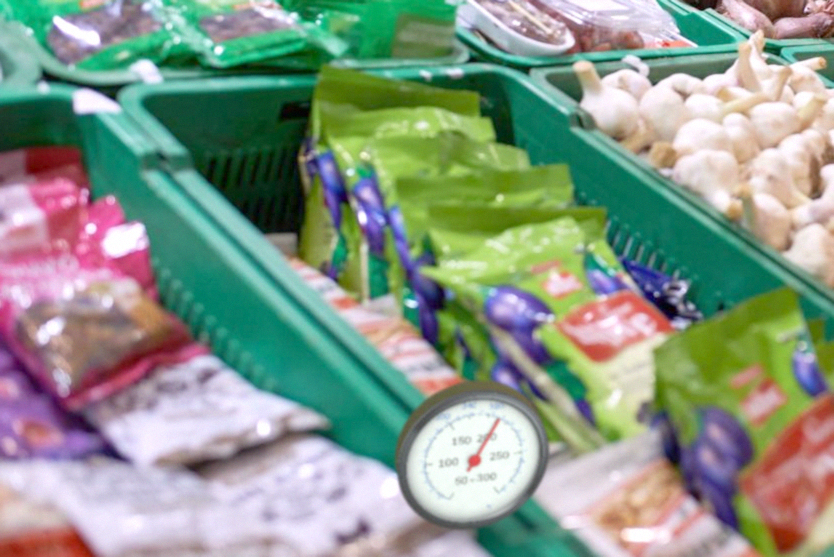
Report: 200 °C
